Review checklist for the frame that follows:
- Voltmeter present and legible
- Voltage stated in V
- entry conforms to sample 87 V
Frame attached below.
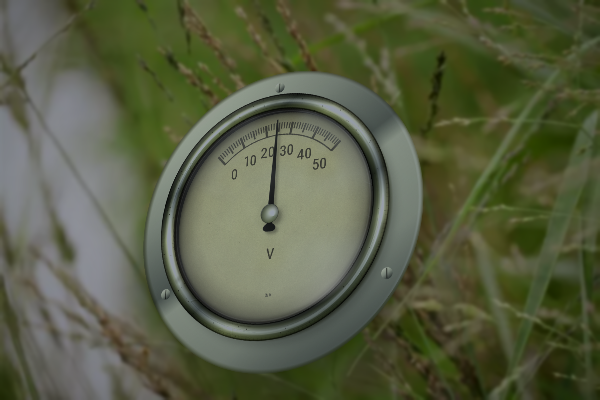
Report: 25 V
